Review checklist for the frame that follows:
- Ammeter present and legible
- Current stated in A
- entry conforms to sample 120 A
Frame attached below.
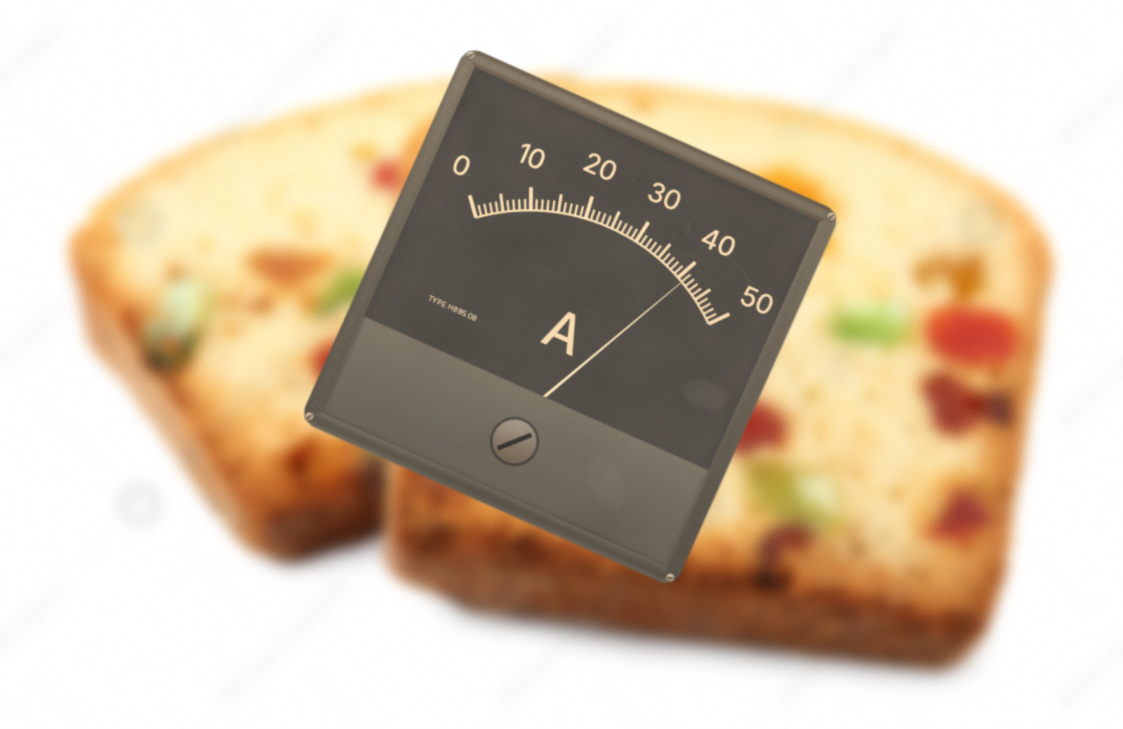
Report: 41 A
